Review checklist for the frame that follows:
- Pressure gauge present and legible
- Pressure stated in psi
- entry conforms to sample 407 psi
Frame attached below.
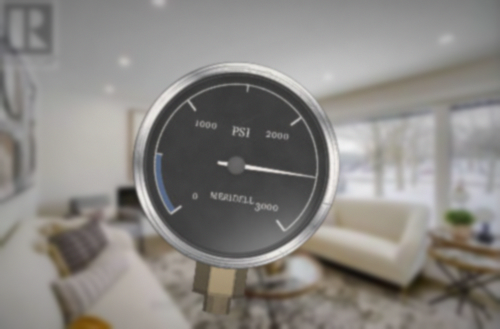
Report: 2500 psi
